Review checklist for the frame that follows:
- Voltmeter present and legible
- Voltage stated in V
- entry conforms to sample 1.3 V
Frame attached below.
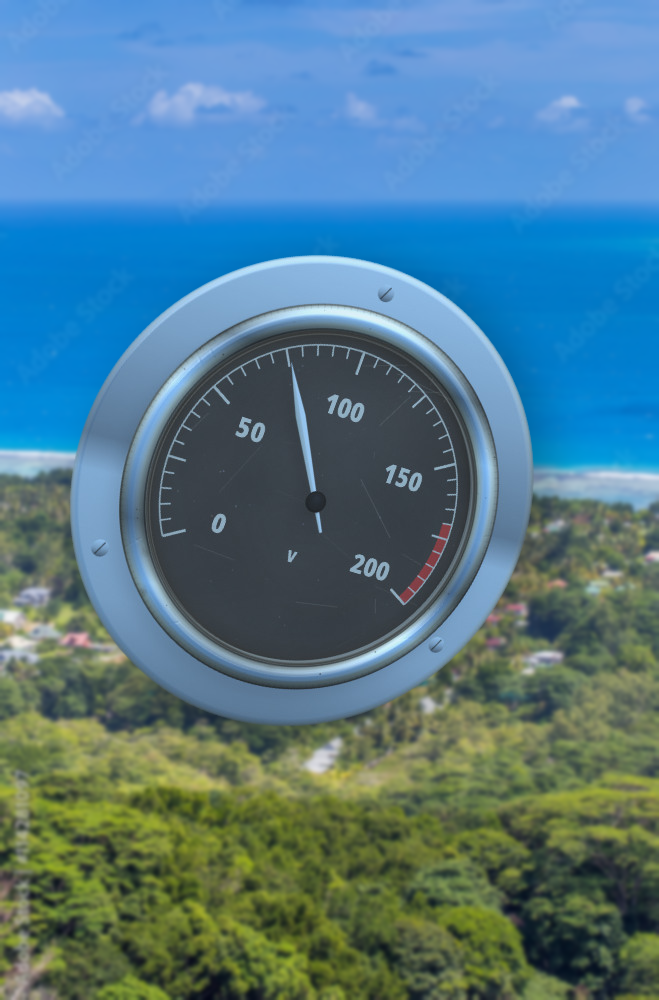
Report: 75 V
